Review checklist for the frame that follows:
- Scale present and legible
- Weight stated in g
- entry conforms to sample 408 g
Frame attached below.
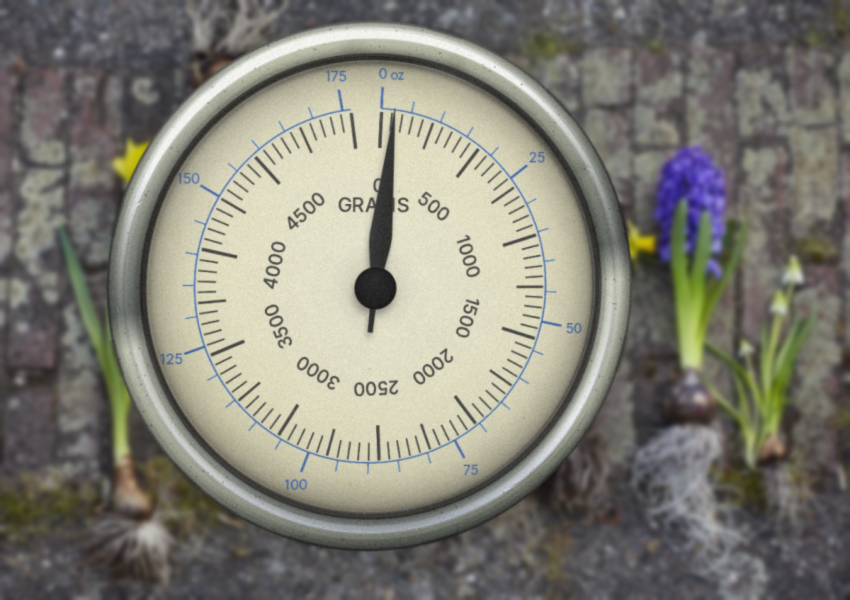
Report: 50 g
